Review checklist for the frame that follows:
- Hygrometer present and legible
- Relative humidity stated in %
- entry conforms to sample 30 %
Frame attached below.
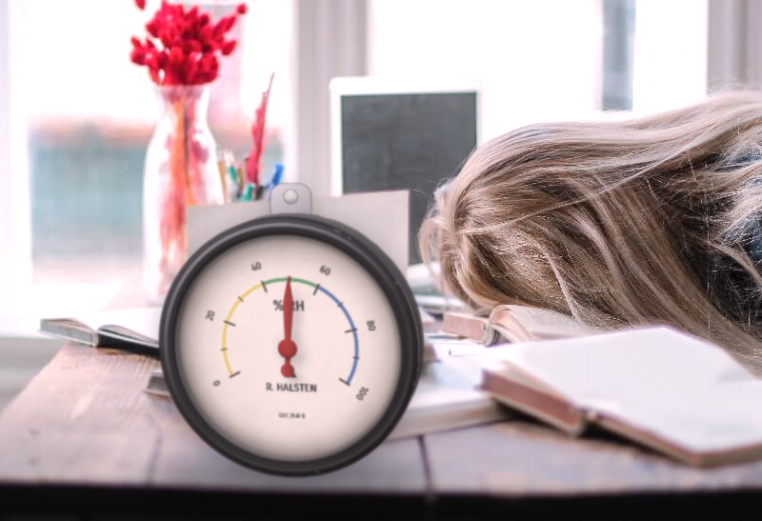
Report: 50 %
